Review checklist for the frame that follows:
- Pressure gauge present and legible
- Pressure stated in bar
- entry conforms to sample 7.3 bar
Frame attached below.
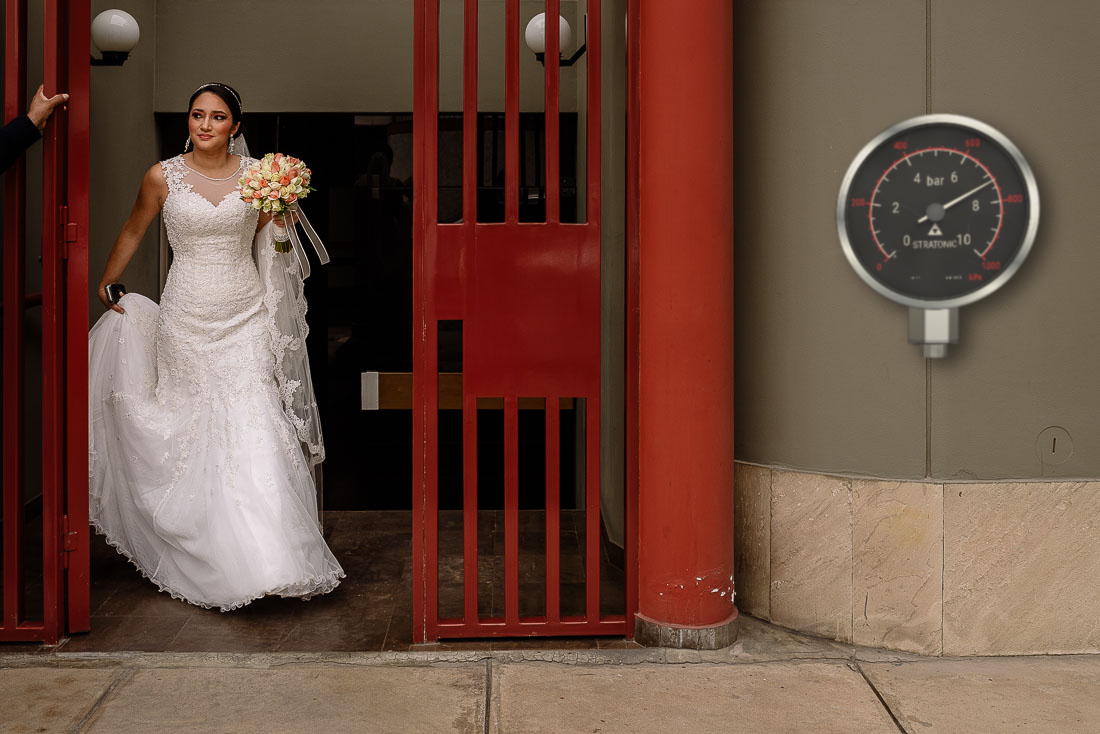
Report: 7.25 bar
